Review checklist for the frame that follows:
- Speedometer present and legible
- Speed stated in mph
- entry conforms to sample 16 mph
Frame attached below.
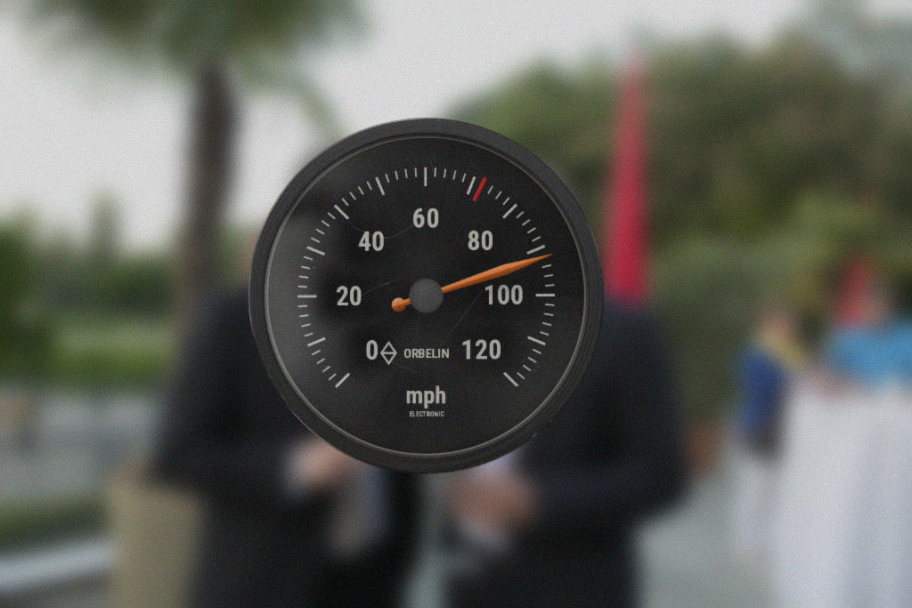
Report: 92 mph
